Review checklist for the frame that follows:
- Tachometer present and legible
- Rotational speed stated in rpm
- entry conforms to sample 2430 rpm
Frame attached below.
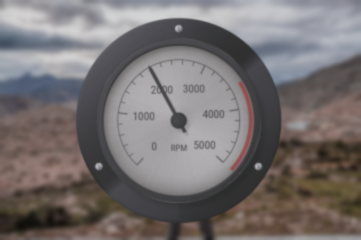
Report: 2000 rpm
